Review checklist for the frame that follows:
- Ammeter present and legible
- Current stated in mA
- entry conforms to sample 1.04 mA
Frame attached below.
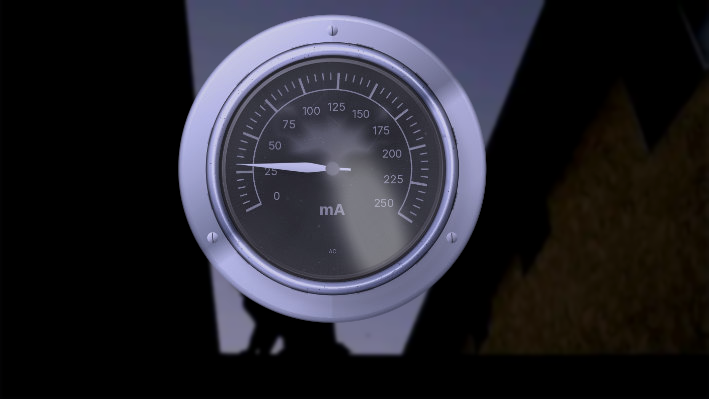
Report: 30 mA
